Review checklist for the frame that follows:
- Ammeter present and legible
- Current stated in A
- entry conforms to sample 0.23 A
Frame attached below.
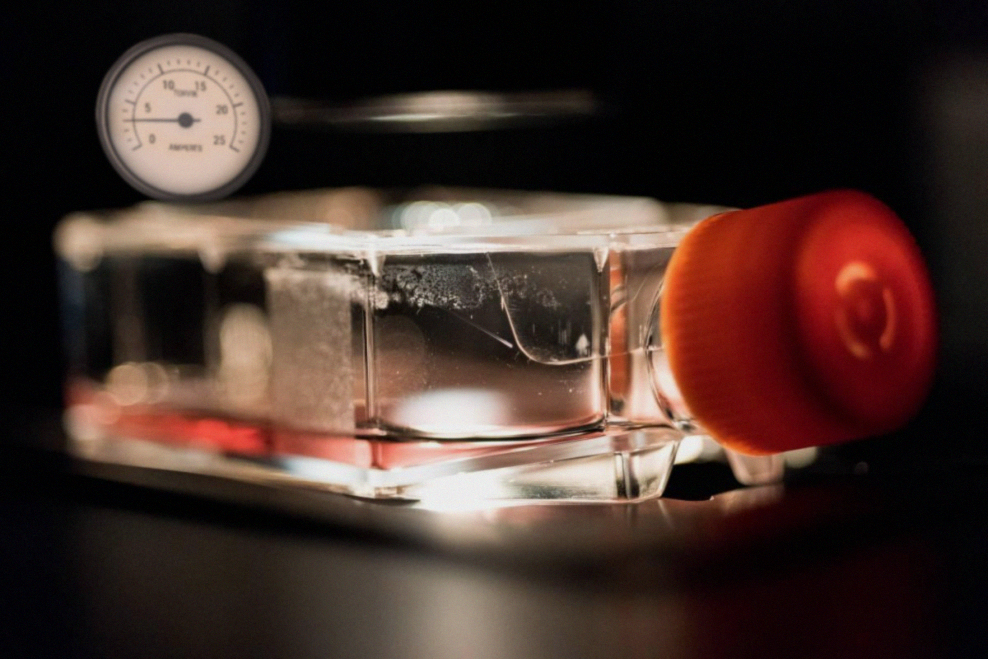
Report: 3 A
